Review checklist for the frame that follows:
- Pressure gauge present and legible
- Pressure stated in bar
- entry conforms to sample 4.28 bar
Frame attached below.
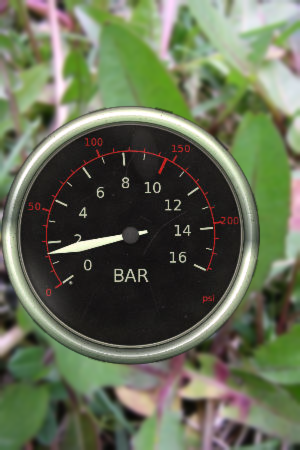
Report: 1.5 bar
